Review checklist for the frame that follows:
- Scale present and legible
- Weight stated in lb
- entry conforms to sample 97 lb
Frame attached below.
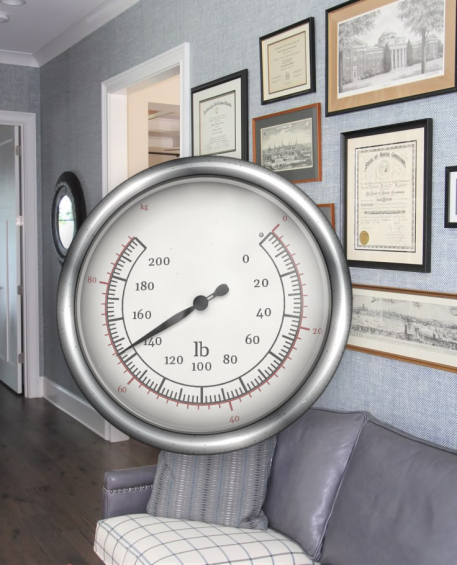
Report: 144 lb
